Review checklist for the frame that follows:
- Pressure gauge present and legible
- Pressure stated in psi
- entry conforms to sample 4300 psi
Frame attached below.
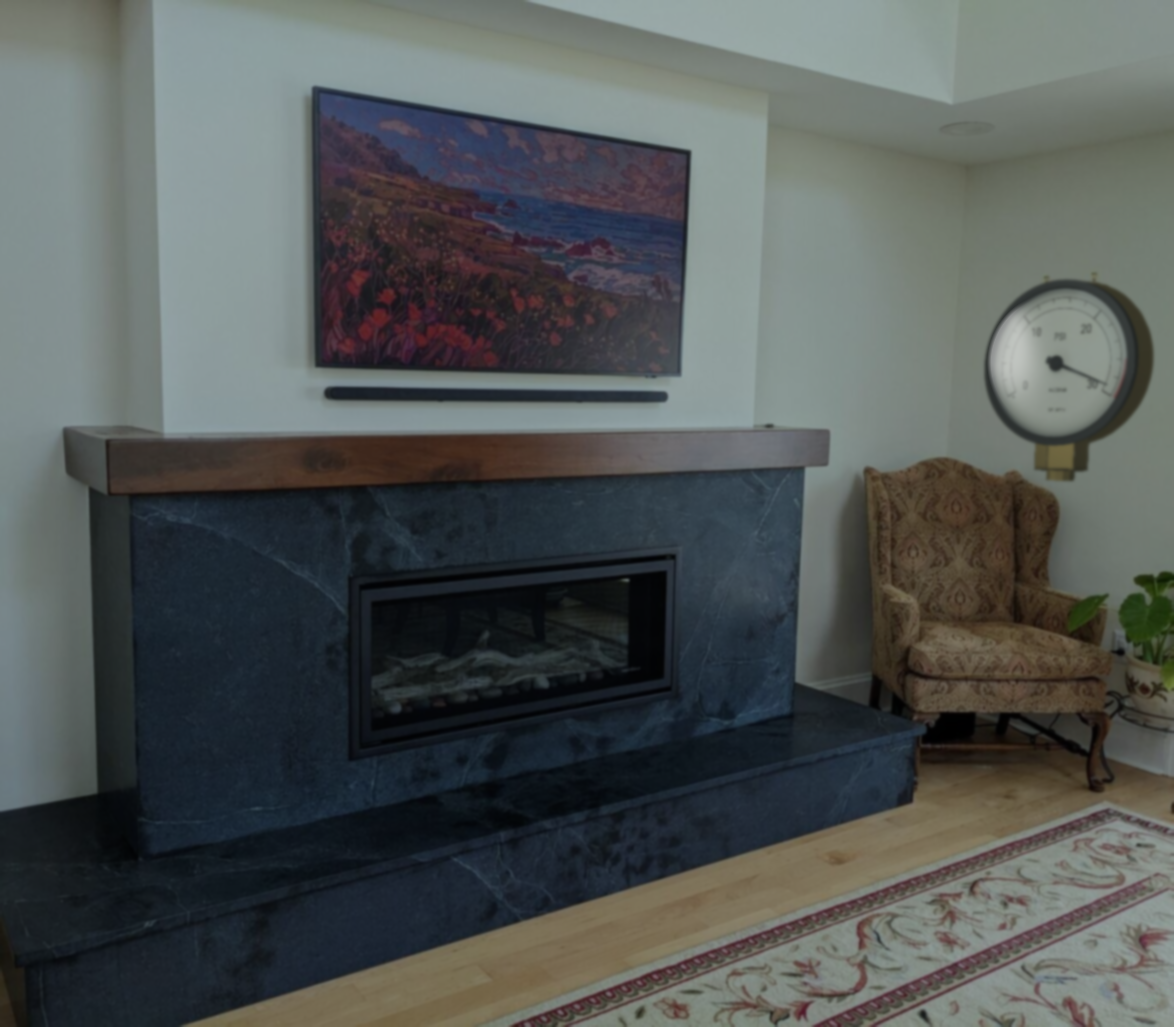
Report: 29 psi
